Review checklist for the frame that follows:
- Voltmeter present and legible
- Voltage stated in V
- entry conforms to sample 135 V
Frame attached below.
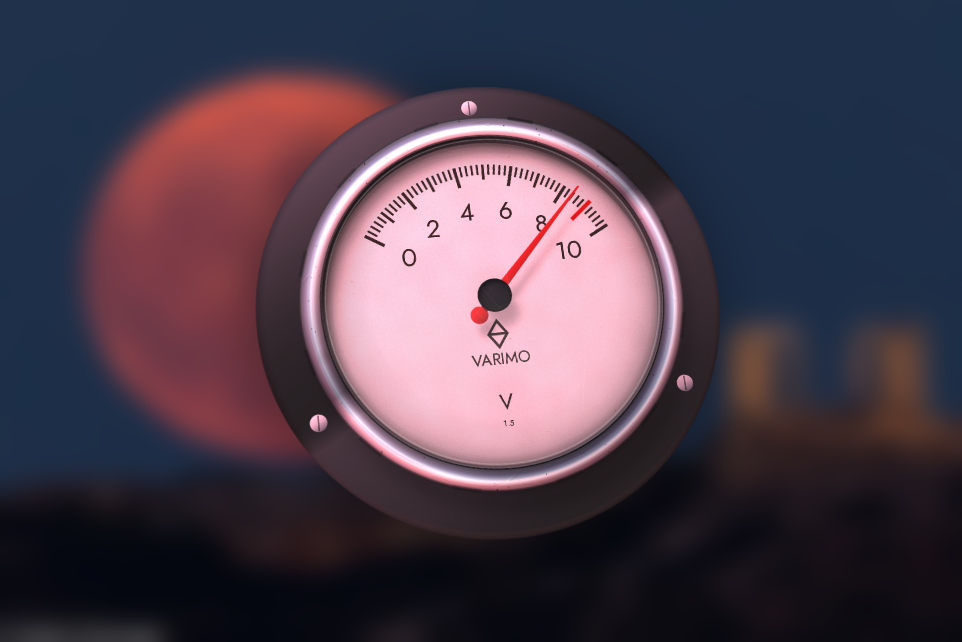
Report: 8.4 V
